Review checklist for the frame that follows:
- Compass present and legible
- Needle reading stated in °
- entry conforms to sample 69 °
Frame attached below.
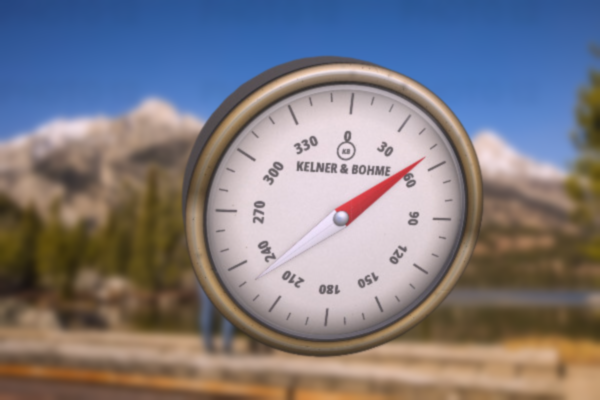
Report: 50 °
